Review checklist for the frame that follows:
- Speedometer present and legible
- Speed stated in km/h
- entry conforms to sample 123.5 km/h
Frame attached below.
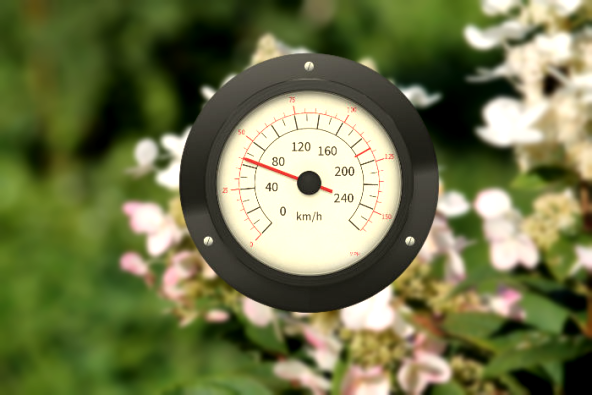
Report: 65 km/h
